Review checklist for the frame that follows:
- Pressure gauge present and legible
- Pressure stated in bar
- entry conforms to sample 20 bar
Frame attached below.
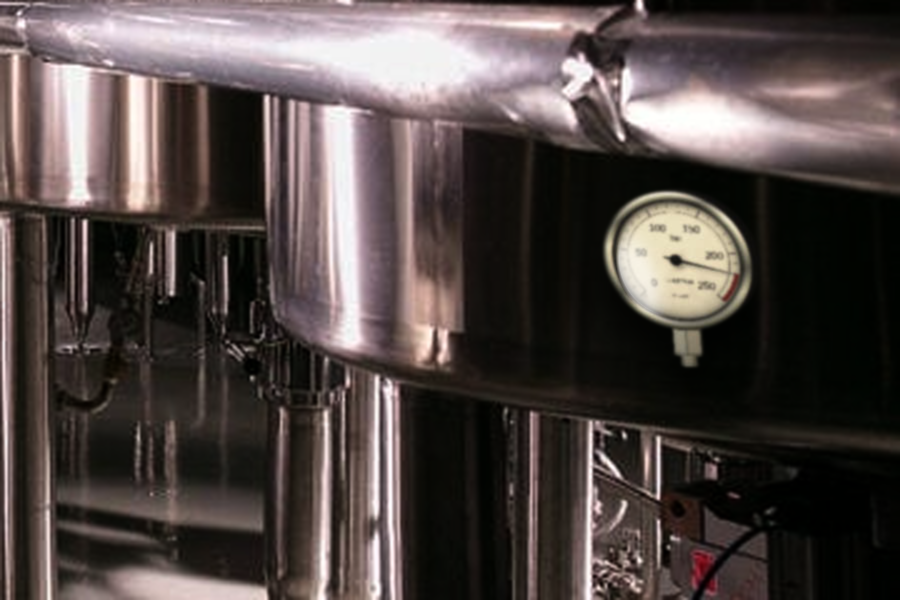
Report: 220 bar
